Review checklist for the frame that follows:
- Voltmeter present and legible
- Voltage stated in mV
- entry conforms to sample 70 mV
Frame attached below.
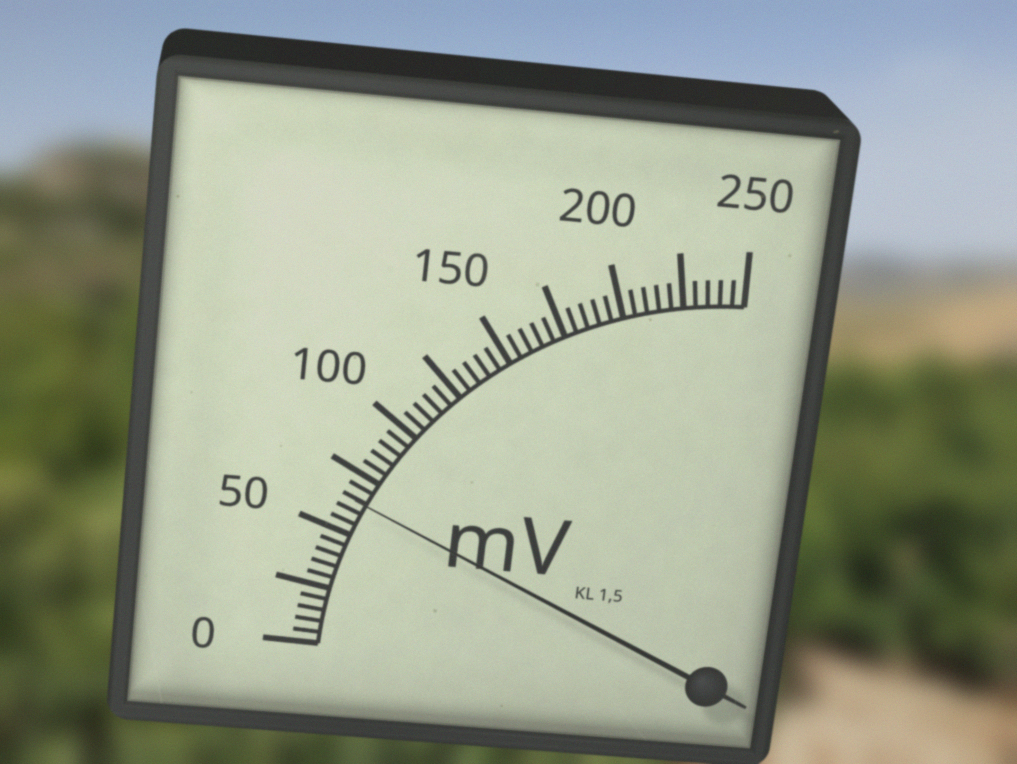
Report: 65 mV
